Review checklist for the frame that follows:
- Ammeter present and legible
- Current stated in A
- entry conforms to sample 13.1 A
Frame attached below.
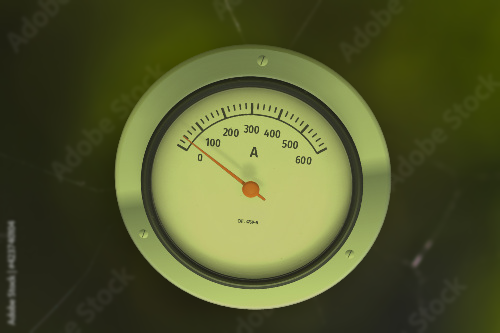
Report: 40 A
